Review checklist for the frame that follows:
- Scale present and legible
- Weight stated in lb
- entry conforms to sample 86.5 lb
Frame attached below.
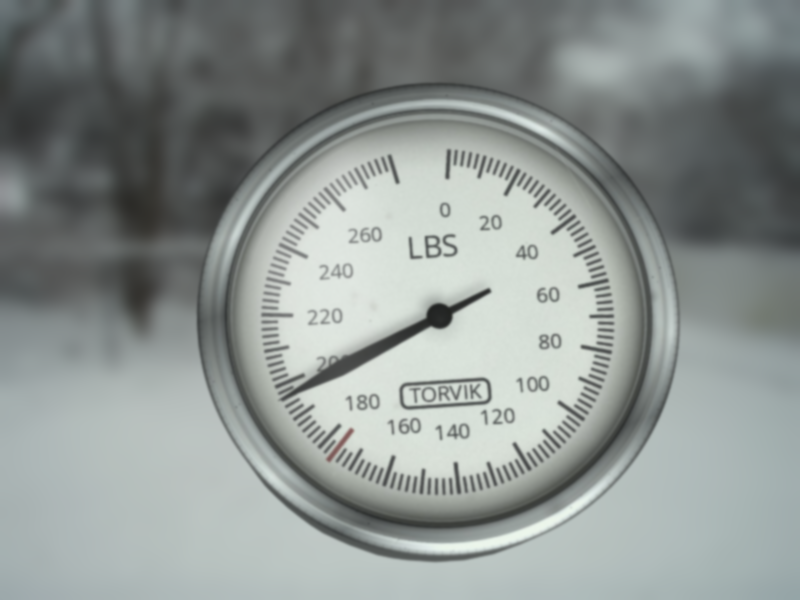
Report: 196 lb
